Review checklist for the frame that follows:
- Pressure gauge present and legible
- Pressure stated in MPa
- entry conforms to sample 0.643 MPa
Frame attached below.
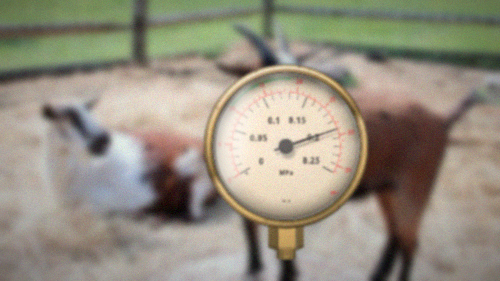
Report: 0.2 MPa
